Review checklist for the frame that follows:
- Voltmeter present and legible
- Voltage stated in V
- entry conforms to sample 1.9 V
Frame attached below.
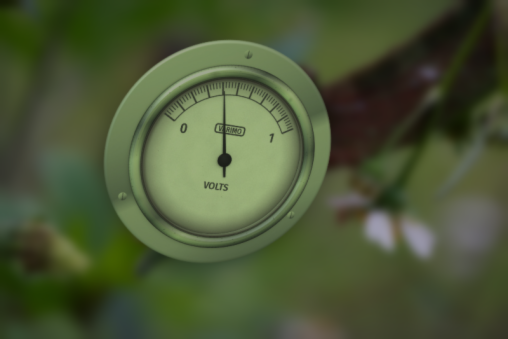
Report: 0.4 V
